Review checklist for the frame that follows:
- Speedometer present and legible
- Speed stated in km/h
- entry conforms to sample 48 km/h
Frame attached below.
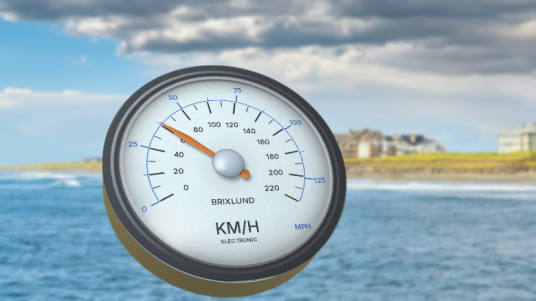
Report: 60 km/h
